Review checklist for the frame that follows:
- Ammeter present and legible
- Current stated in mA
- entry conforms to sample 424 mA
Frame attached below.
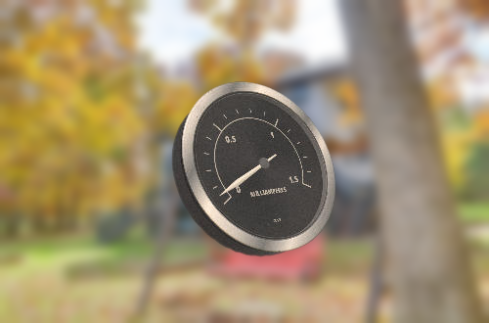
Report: 0.05 mA
